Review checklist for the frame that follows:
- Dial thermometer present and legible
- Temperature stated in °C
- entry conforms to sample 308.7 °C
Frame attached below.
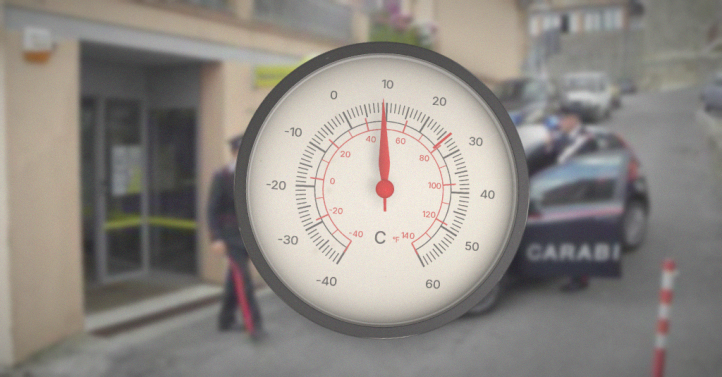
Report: 9 °C
